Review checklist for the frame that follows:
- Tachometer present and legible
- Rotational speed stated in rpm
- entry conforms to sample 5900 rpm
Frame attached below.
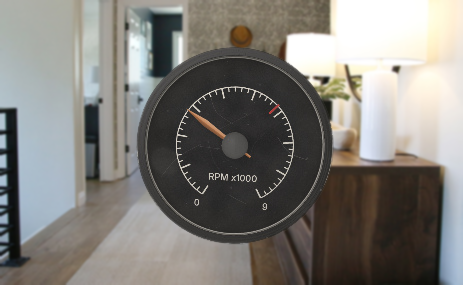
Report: 2800 rpm
